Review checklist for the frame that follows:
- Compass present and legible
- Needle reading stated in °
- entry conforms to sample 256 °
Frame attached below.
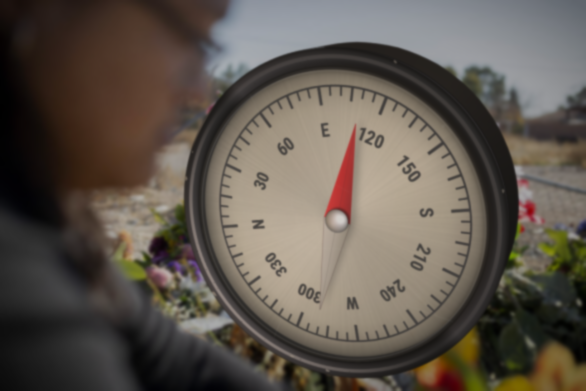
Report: 110 °
